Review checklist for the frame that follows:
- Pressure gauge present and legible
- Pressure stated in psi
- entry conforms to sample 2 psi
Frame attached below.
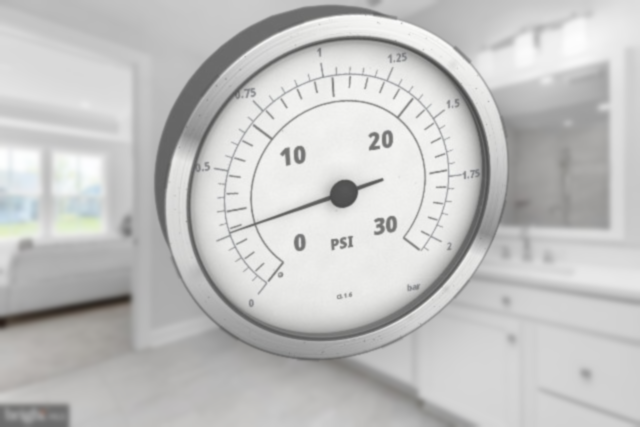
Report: 4 psi
